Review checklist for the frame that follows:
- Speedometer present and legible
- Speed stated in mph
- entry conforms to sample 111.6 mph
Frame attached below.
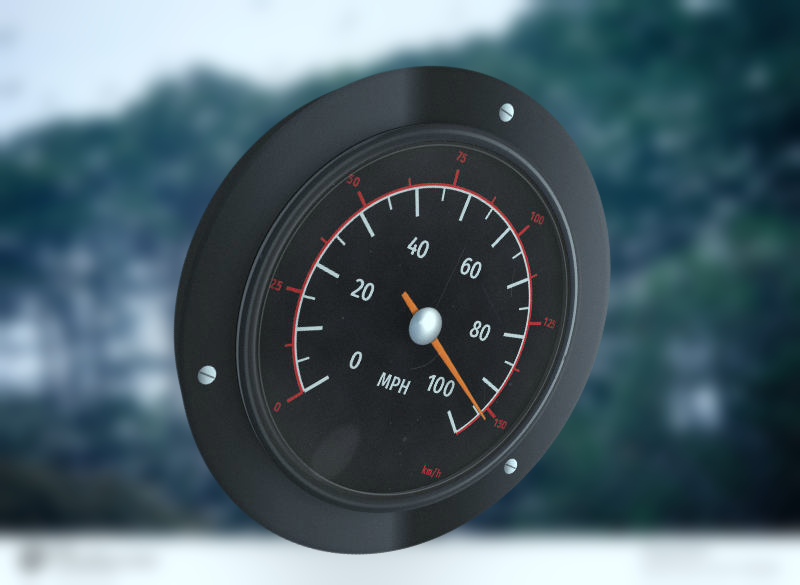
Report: 95 mph
